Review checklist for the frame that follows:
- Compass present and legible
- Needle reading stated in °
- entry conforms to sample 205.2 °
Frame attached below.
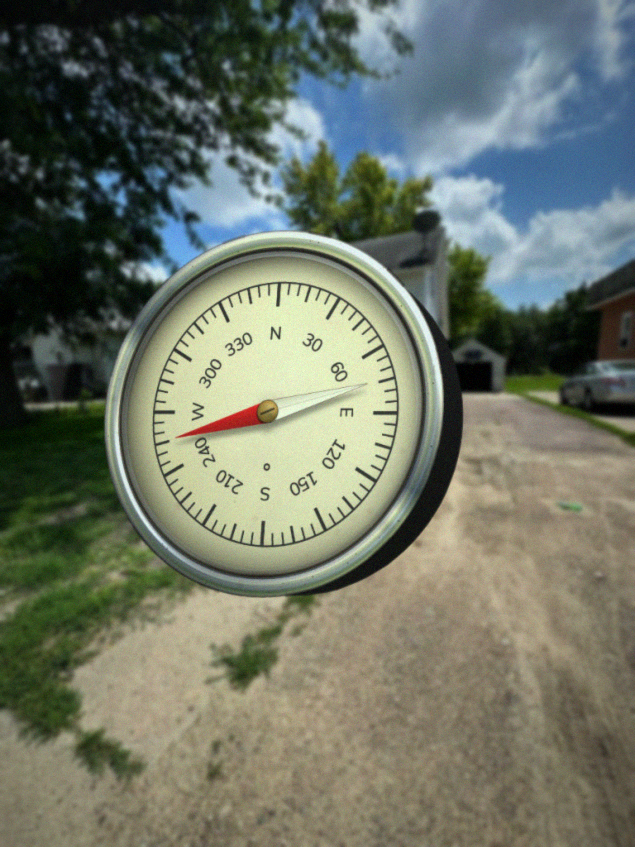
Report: 255 °
